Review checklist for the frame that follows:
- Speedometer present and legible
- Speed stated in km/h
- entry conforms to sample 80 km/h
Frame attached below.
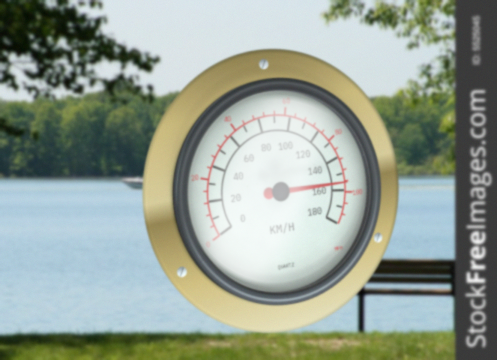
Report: 155 km/h
